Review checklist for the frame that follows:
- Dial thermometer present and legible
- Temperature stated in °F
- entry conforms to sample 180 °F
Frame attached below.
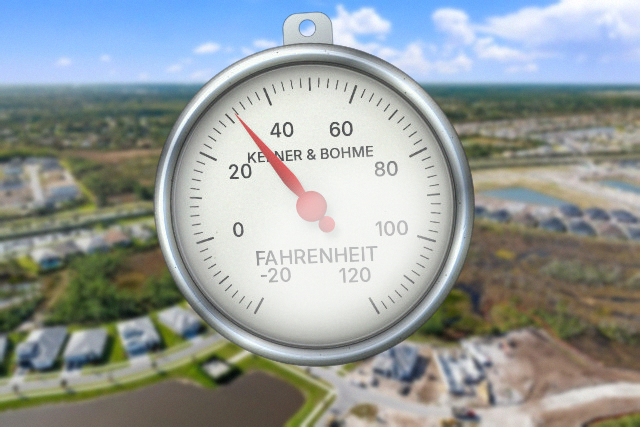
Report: 32 °F
